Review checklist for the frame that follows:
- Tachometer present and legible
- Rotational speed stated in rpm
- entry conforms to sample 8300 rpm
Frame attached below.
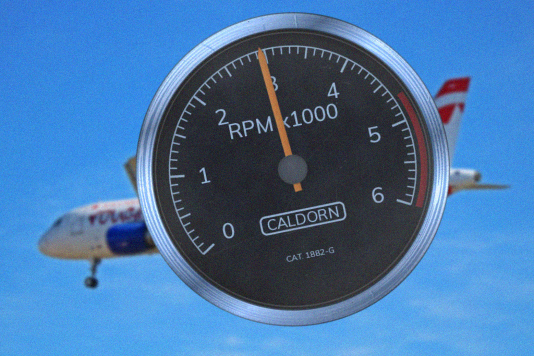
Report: 2950 rpm
